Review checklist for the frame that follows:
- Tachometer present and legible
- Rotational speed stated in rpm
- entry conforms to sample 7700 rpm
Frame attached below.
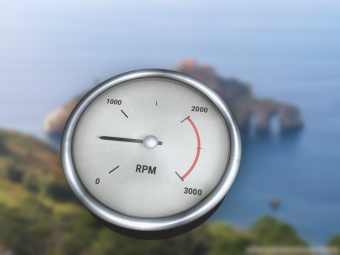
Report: 500 rpm
